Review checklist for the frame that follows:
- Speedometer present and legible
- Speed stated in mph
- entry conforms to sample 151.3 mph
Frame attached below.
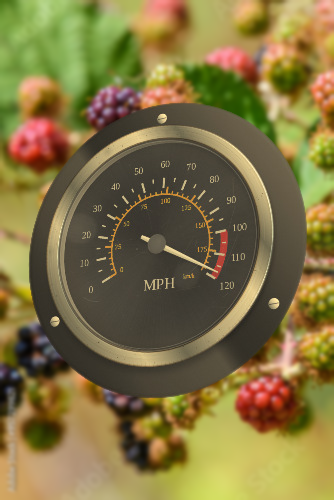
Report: 117.5 mph
